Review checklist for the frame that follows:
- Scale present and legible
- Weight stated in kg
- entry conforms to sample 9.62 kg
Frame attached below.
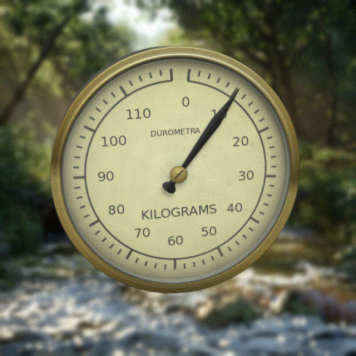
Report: 10 kg
